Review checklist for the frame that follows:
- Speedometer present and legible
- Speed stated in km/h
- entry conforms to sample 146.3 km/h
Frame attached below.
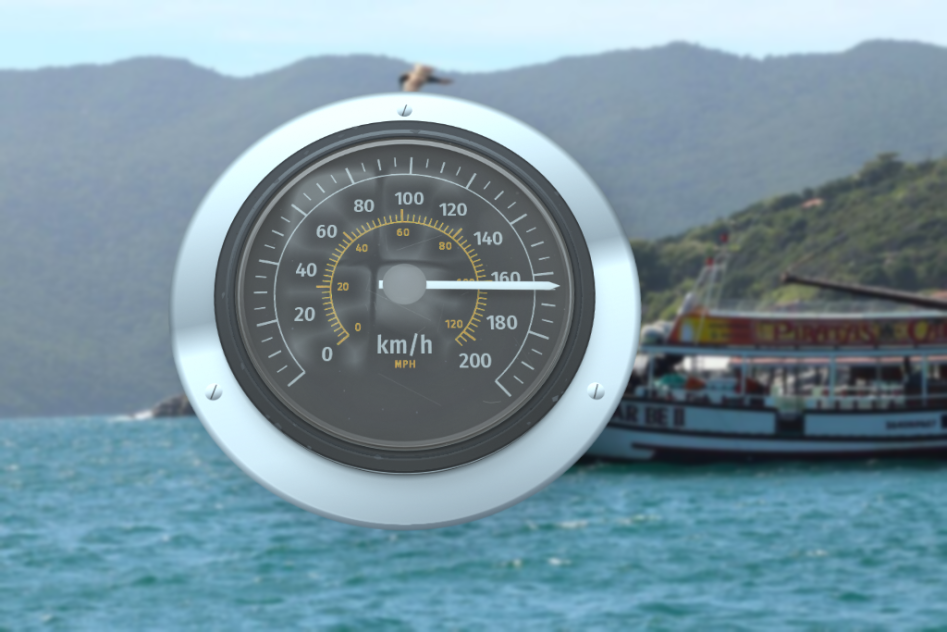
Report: 165 km/h
